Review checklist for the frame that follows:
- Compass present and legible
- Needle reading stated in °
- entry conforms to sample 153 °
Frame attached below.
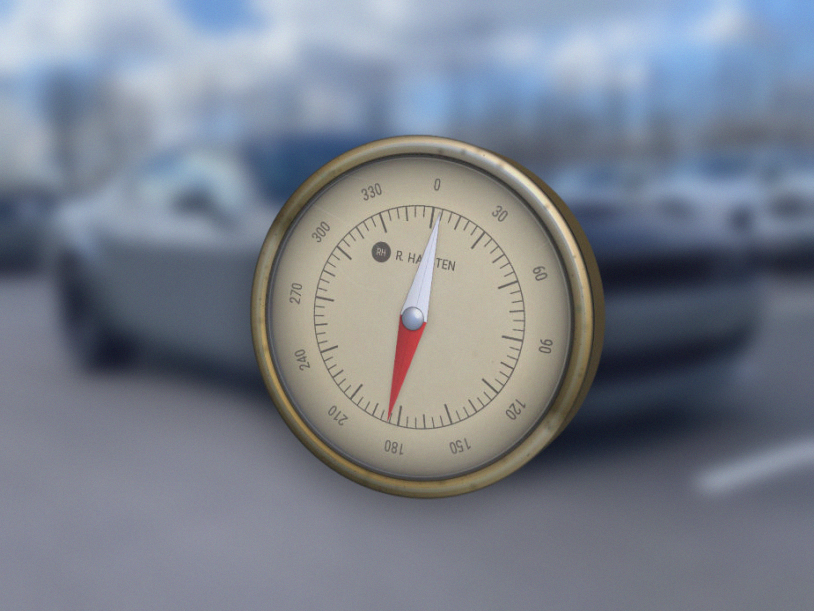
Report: 185 °
